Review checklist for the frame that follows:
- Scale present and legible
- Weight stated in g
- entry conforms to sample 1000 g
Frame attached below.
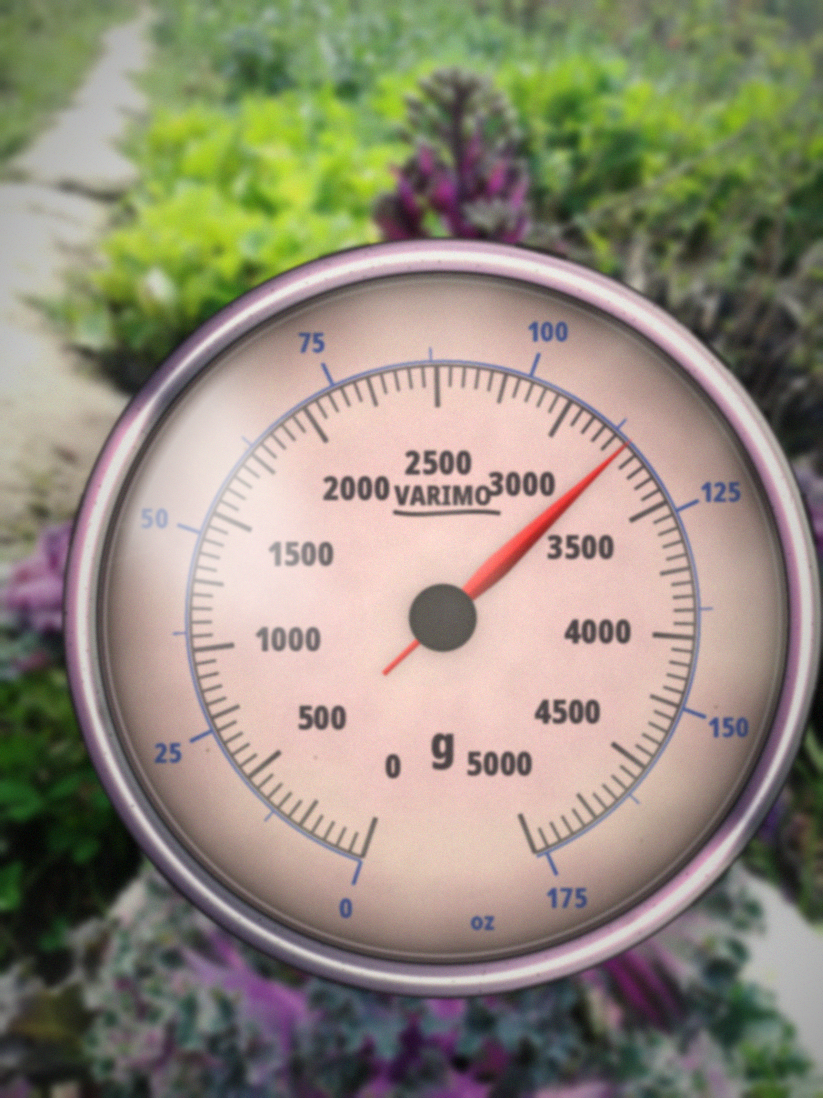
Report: 3250 g
